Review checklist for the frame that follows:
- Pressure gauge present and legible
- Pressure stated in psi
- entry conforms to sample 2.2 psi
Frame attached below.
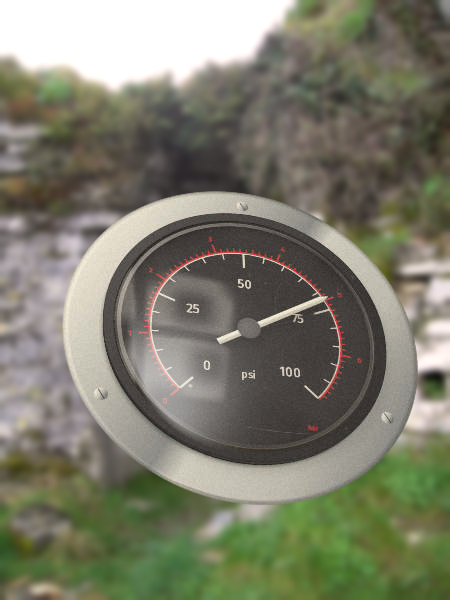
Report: 72.5 psi
